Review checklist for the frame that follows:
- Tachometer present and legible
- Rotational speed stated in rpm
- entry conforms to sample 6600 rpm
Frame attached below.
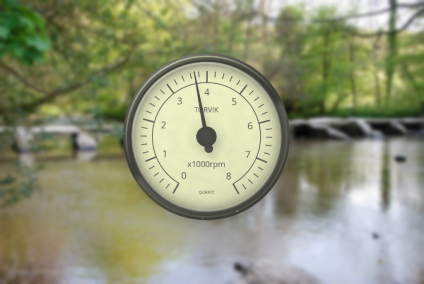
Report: 3700 rpm
